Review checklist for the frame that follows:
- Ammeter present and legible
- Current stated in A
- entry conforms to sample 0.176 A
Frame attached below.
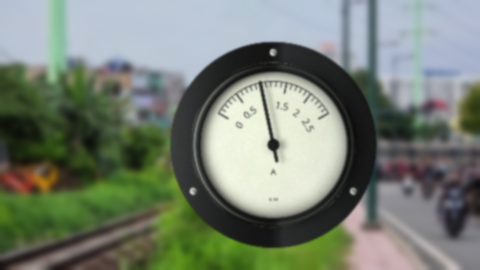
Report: 1 A
